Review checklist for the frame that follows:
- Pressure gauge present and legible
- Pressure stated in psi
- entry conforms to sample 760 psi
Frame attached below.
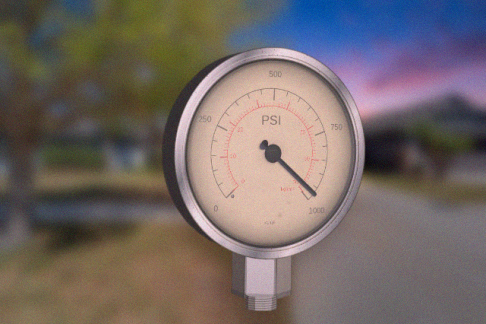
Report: 975 psi
